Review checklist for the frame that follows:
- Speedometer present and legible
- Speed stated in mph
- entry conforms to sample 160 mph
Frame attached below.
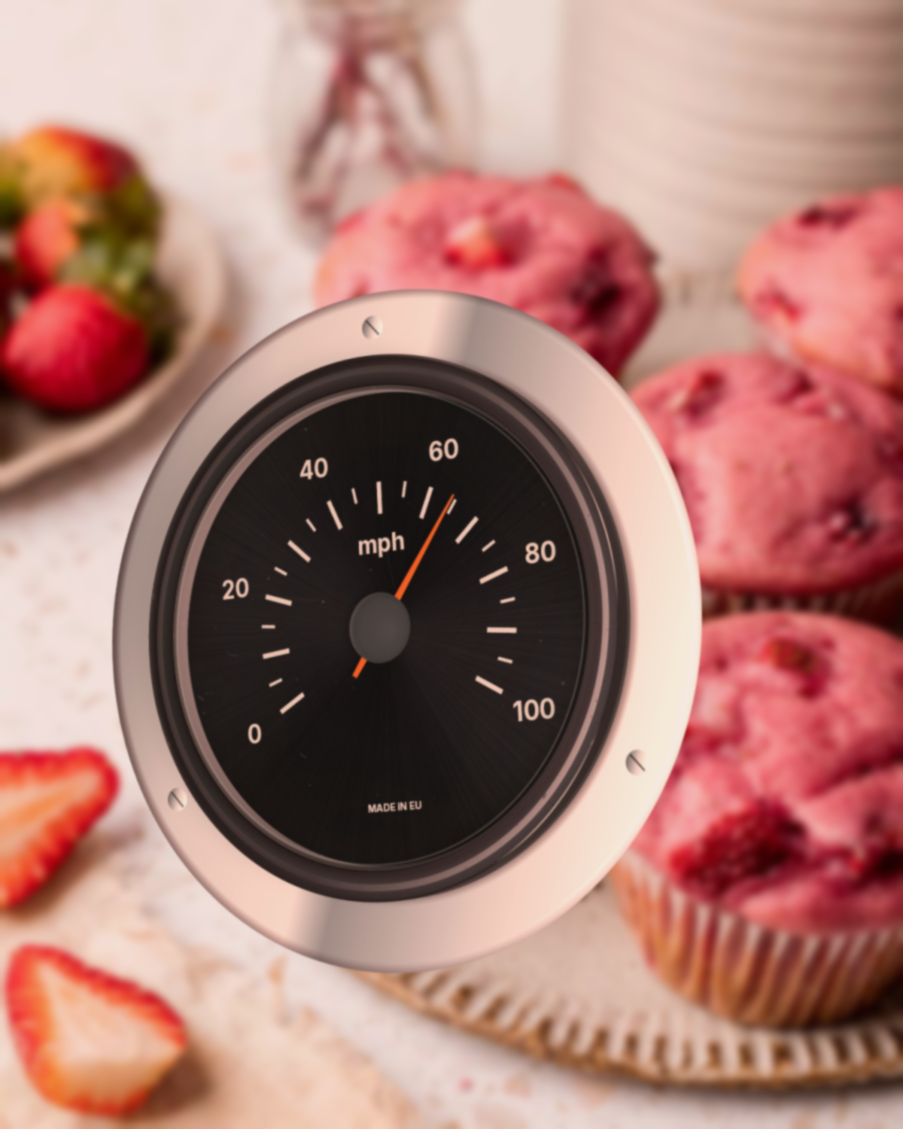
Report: 65 mph
